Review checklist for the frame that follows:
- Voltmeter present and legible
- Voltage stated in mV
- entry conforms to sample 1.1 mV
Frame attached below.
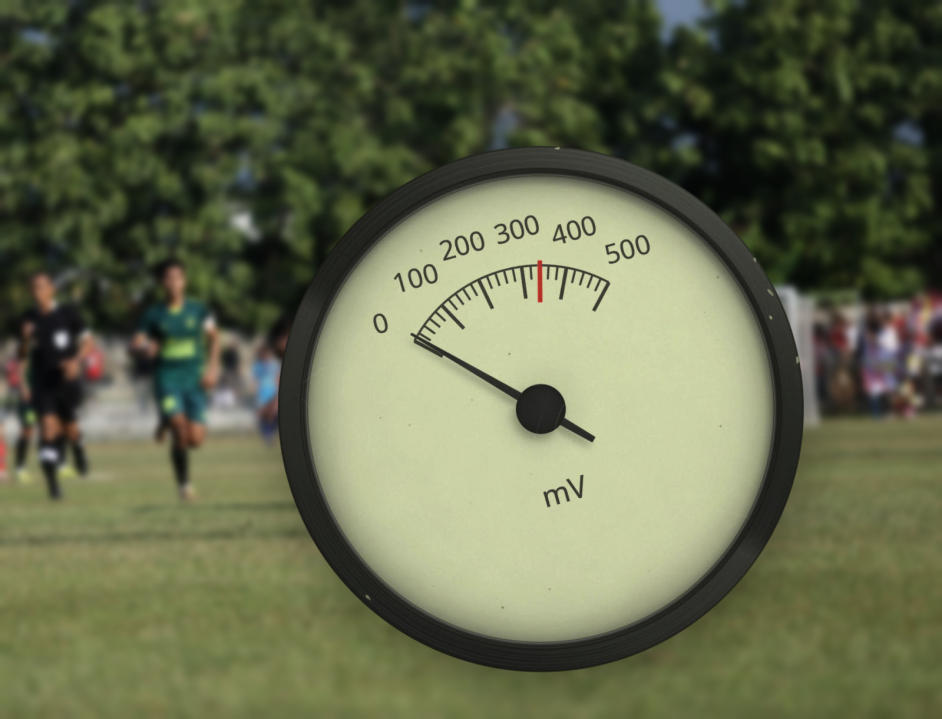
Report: 10 mV
